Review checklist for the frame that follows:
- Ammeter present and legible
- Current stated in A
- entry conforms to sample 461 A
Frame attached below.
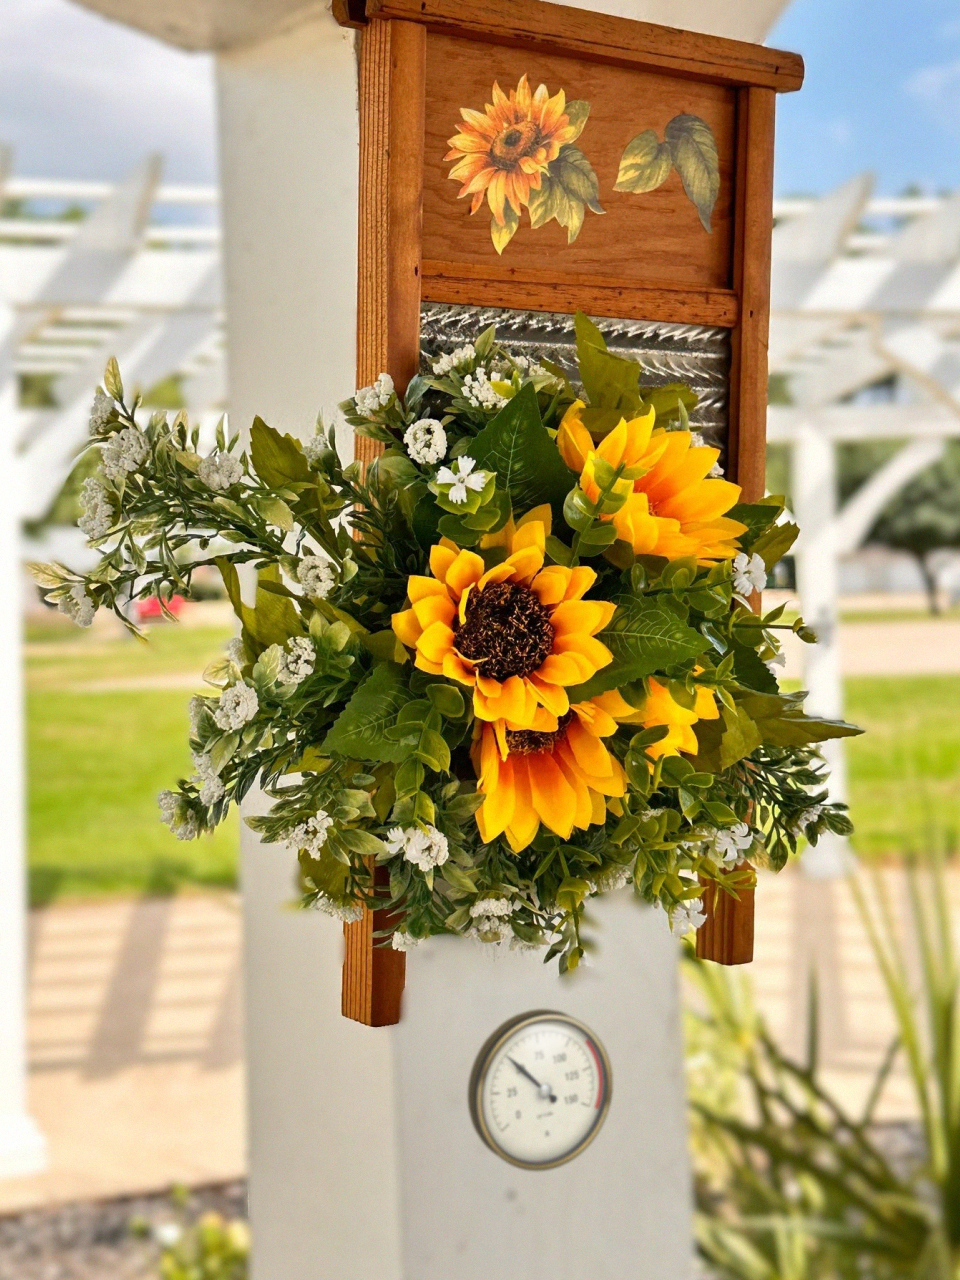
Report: 50 A
